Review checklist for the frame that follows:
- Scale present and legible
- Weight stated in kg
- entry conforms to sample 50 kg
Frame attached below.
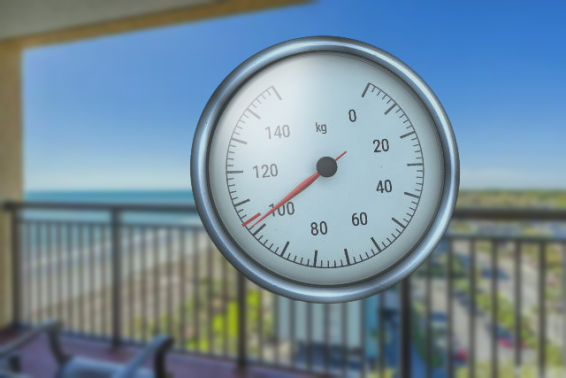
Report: 102 kg
